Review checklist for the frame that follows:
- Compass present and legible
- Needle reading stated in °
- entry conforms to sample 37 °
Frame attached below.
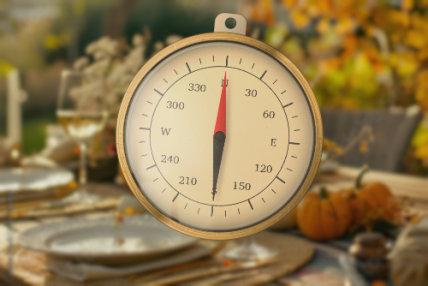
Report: 0 °
